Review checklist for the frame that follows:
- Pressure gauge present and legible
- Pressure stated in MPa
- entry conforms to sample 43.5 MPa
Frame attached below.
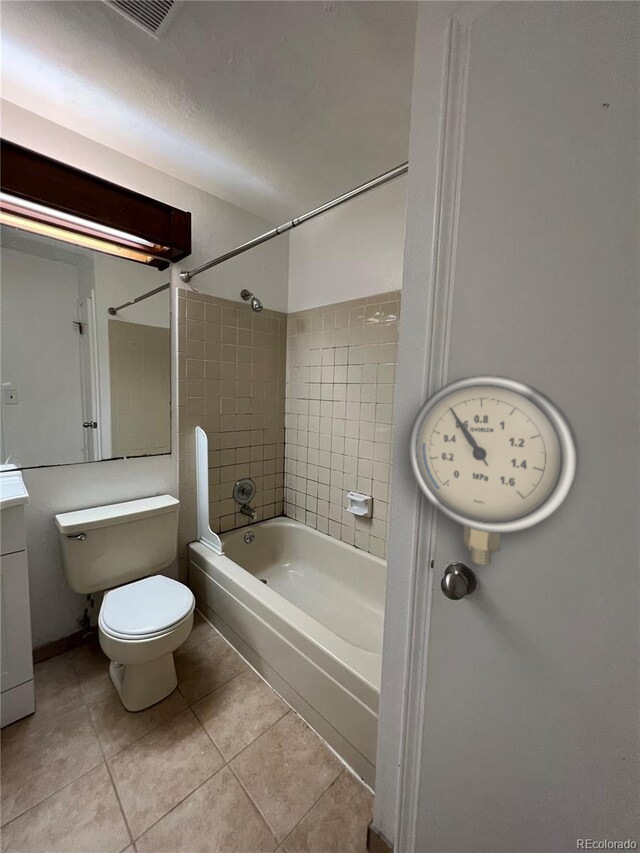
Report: 0.6 MPa
